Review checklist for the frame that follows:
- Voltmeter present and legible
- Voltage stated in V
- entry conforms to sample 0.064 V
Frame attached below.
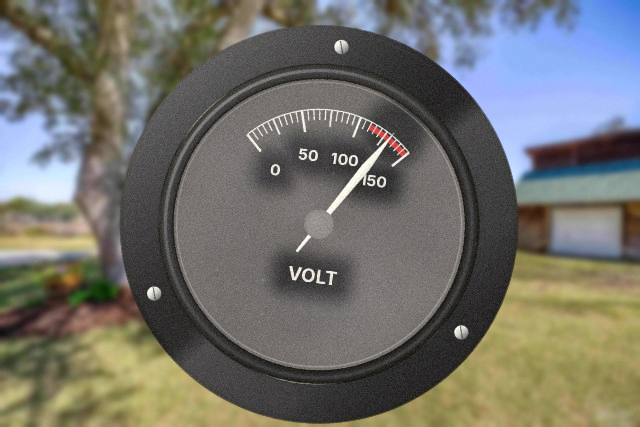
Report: 130 V
